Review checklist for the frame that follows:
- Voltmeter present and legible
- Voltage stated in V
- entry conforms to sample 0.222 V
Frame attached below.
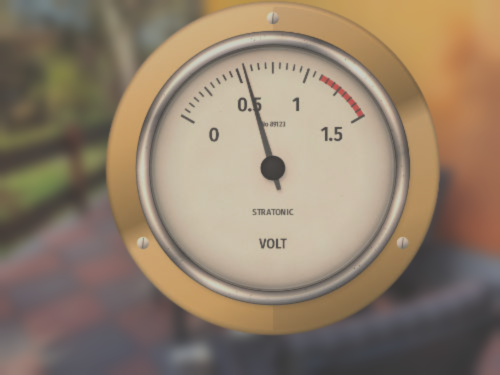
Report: 0.55 V
